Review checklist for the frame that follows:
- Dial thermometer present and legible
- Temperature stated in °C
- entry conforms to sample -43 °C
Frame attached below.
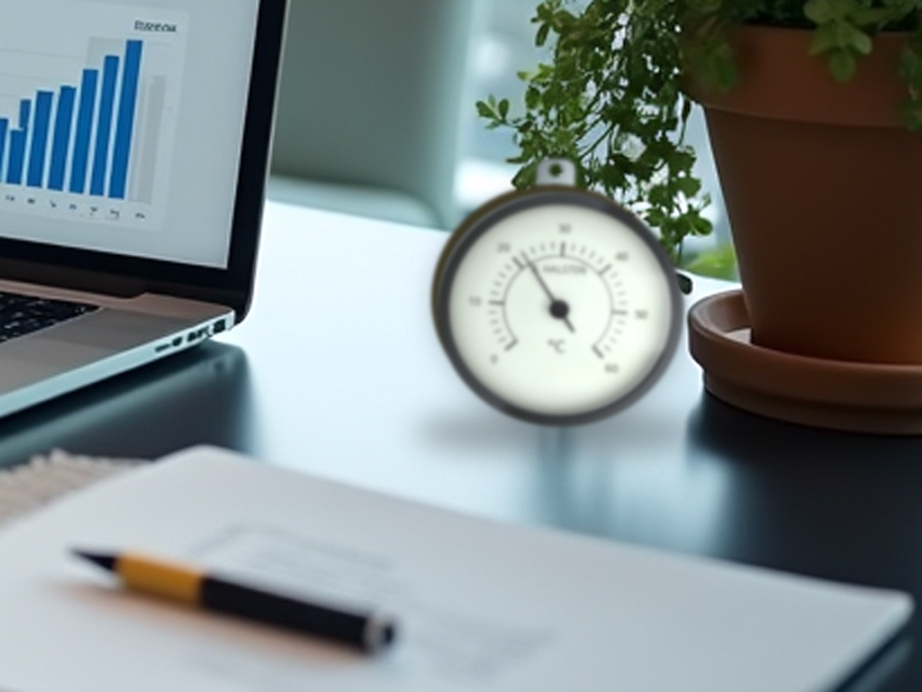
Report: 22 °C
